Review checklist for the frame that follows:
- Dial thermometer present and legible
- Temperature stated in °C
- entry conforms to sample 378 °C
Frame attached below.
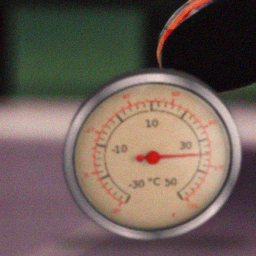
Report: 34 °C
